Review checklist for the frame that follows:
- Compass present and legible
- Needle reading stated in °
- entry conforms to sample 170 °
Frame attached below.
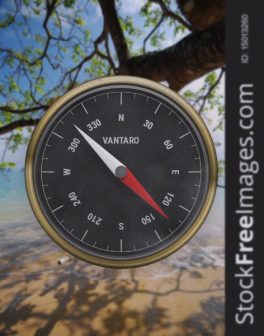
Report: 135 °
